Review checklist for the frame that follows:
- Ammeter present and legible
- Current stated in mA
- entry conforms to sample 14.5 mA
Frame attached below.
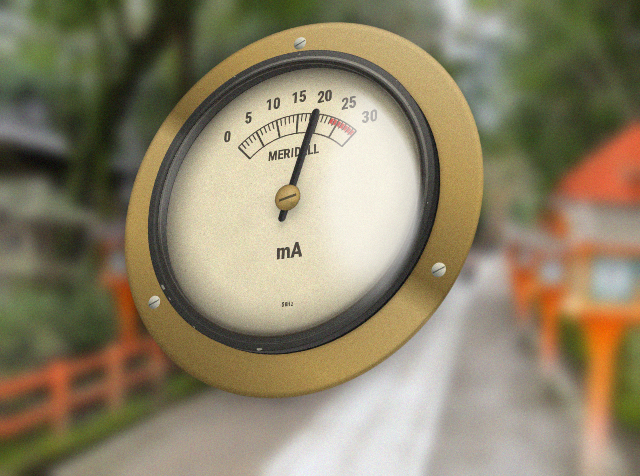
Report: 20 mA
